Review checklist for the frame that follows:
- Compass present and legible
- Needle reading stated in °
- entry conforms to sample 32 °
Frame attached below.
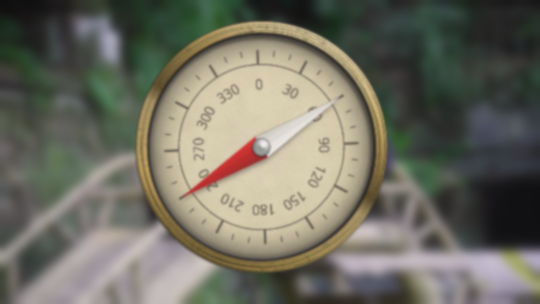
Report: 240 °
